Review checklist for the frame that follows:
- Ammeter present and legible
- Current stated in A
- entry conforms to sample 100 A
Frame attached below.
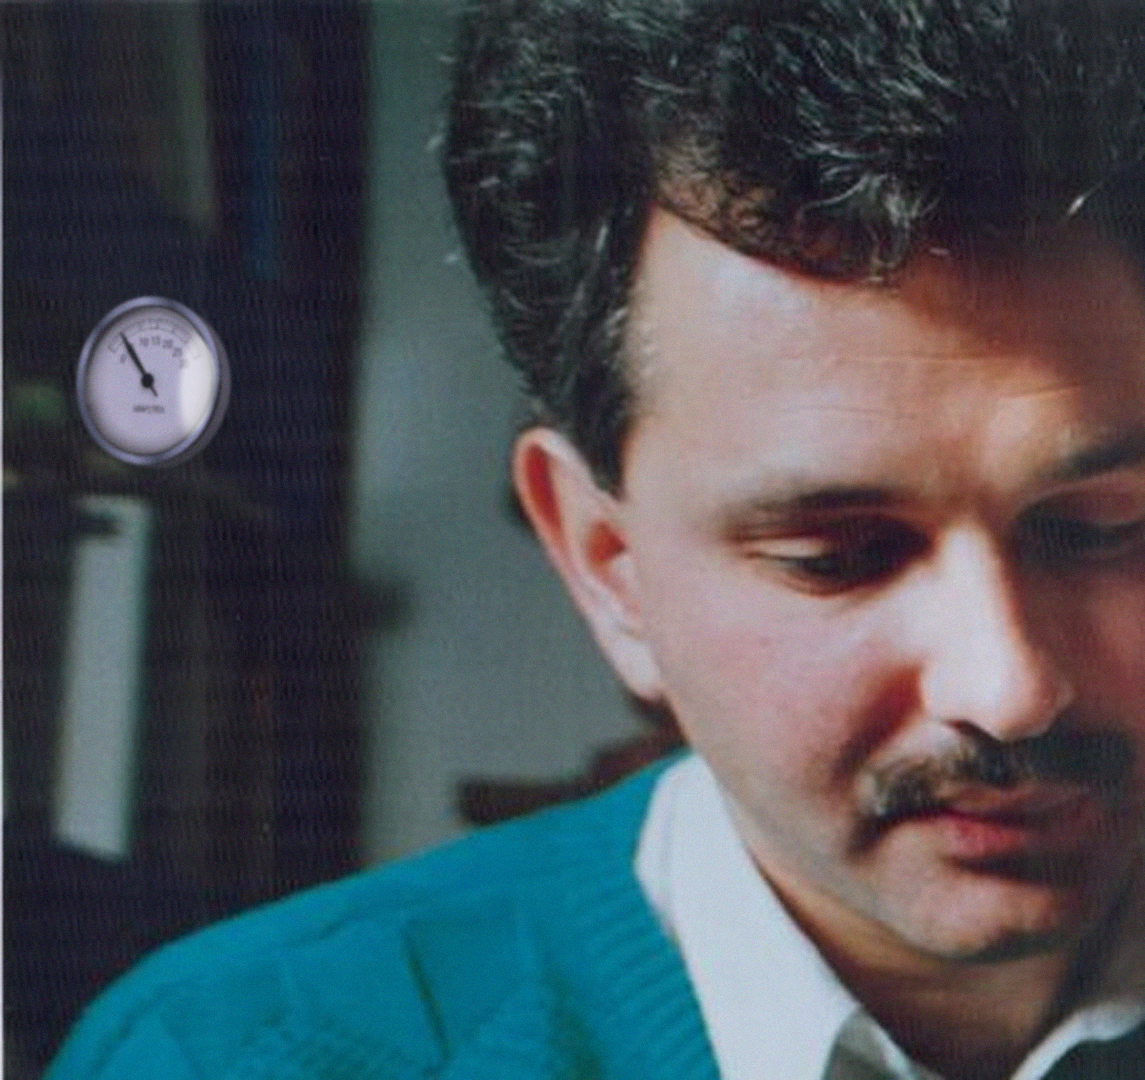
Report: 5 A
